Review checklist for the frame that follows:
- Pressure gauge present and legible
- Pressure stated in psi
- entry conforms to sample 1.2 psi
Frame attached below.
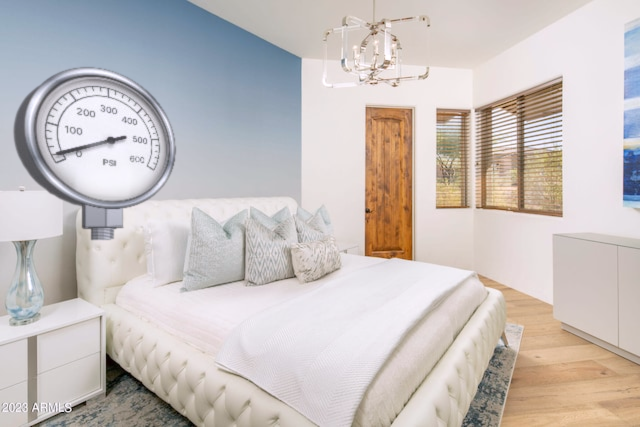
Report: 20 psi
